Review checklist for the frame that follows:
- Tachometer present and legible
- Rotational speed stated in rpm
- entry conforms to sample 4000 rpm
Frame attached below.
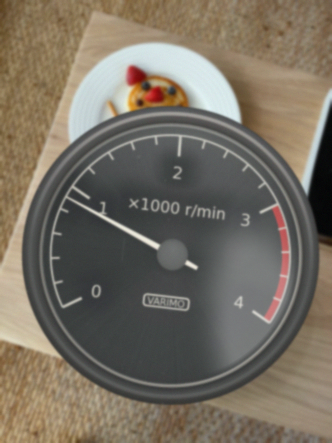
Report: 900 rpm
